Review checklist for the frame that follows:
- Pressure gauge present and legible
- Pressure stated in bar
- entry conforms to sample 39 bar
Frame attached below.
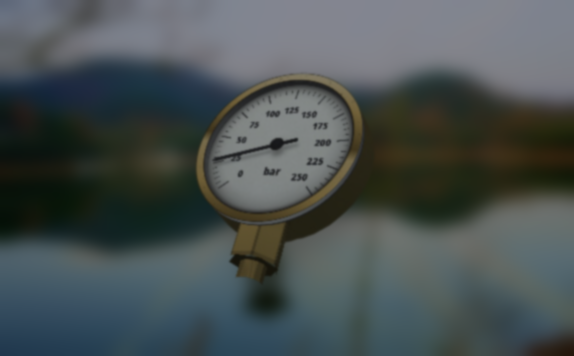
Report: 25 bar
